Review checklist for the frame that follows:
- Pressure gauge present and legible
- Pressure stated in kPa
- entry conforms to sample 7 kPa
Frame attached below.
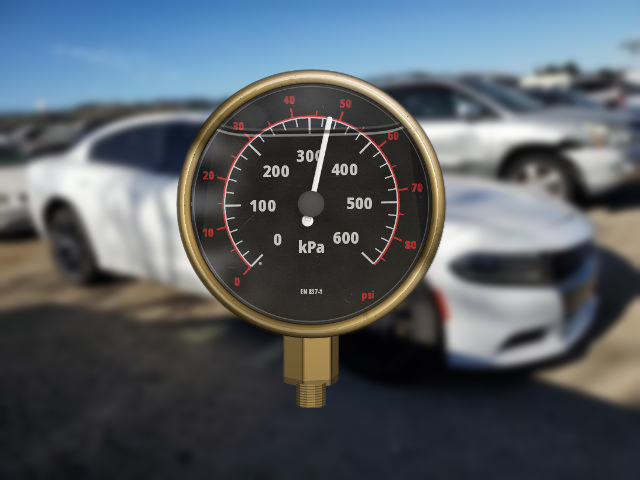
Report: 330 kPa
